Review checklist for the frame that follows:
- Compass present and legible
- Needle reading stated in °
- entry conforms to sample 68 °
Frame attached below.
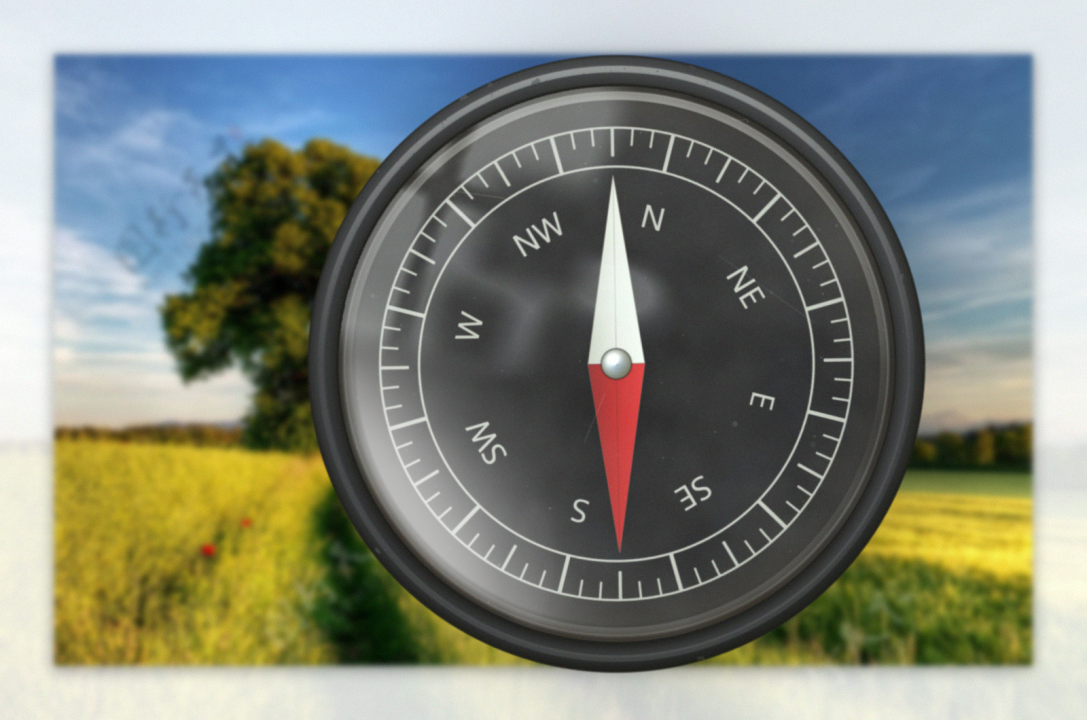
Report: 165 °
